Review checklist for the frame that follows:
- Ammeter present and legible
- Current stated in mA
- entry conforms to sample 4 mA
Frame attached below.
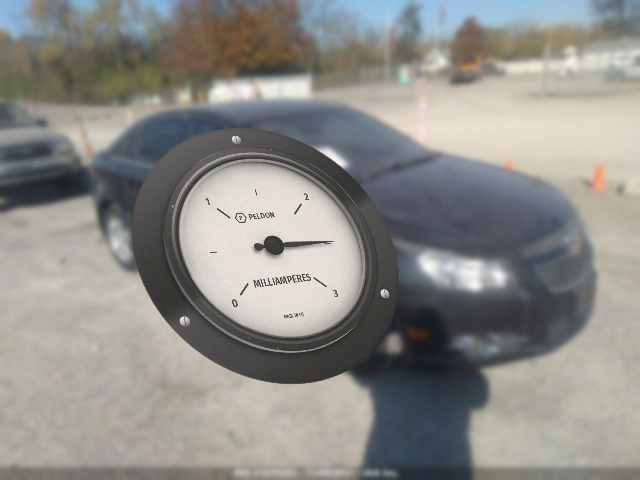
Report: 2.5 mA
